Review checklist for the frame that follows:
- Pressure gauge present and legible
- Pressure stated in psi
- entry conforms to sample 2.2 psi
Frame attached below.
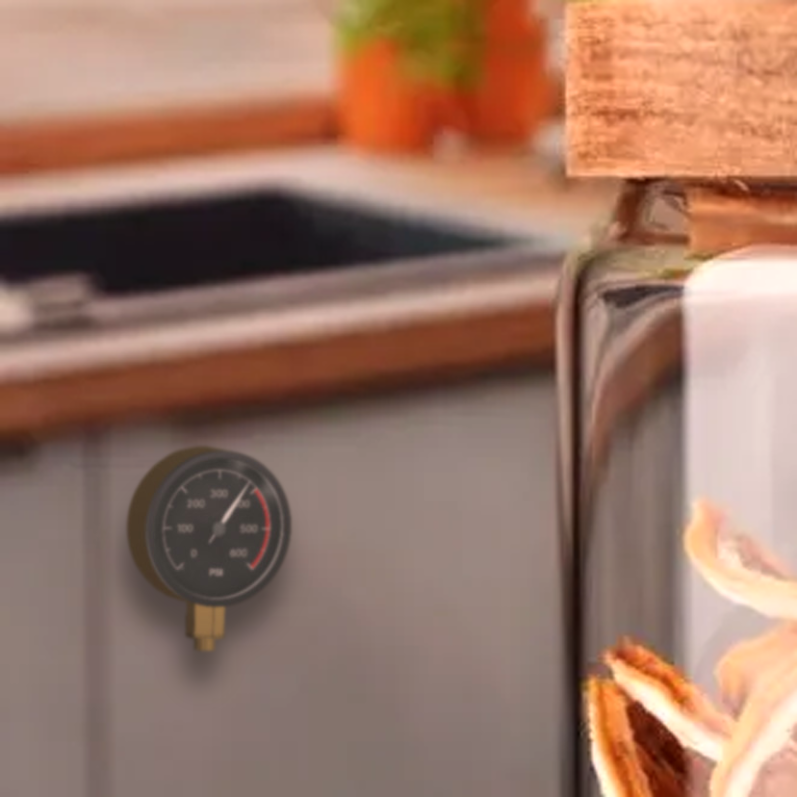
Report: 375 psi
